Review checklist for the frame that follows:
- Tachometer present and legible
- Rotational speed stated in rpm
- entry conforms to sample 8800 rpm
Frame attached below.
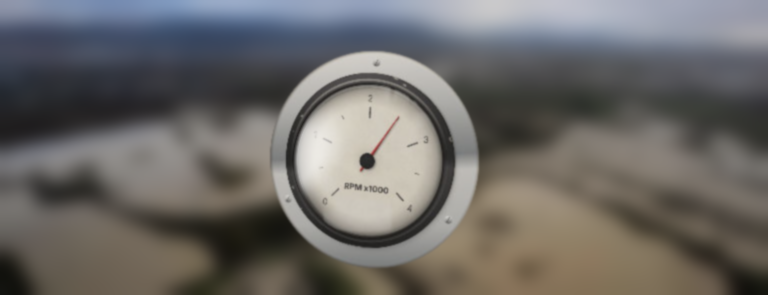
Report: 2500 rpm
